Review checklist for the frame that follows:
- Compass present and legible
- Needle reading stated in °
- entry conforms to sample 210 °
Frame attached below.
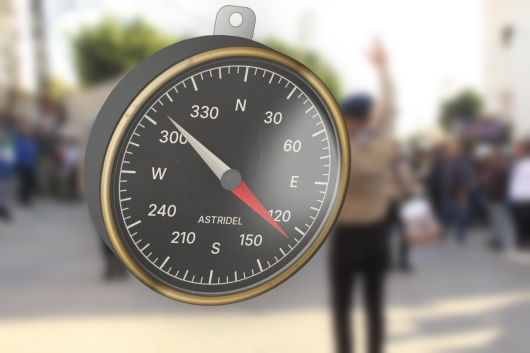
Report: 127.5 °
